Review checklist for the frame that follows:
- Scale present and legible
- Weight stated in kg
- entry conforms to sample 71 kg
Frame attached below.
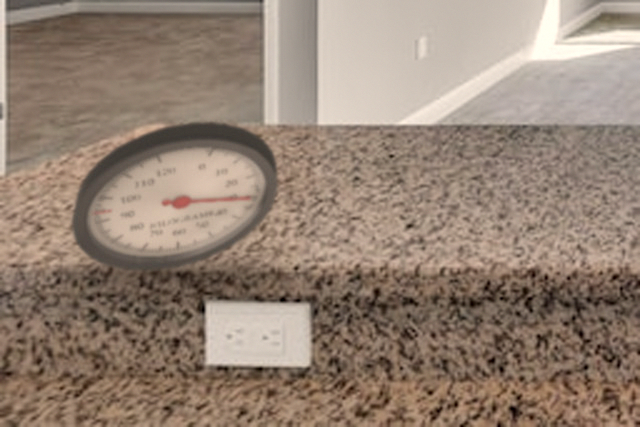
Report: 30 kg
